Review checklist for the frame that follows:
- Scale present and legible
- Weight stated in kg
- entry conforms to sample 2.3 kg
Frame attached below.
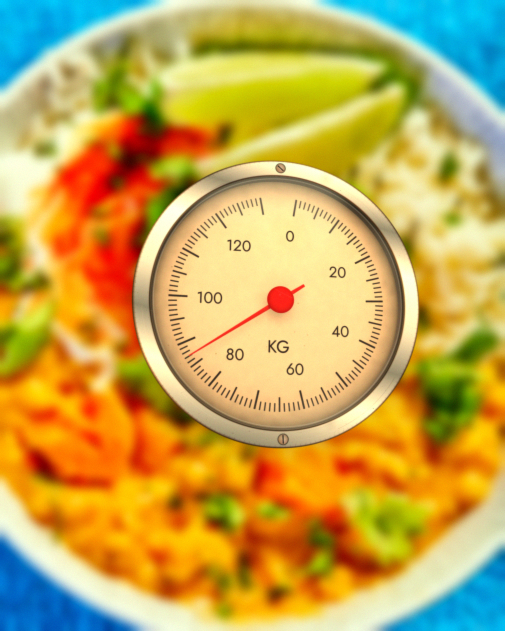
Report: 87 kg
